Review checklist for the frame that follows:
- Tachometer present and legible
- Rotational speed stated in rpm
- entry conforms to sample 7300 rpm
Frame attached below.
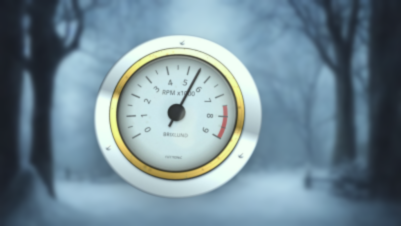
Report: 5500 rpm
